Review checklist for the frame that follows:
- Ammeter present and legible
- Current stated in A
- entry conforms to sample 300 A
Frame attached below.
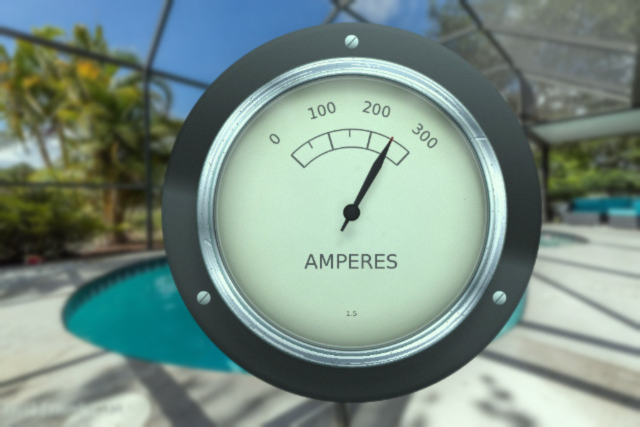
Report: 250 A
